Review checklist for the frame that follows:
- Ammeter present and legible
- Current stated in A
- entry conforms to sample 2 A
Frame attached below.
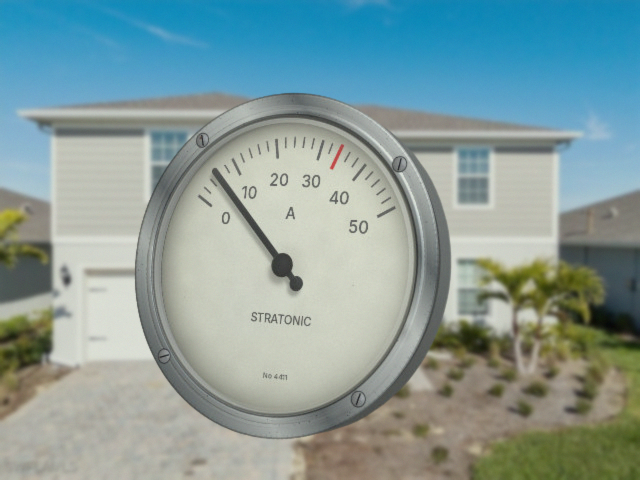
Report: 6 A
